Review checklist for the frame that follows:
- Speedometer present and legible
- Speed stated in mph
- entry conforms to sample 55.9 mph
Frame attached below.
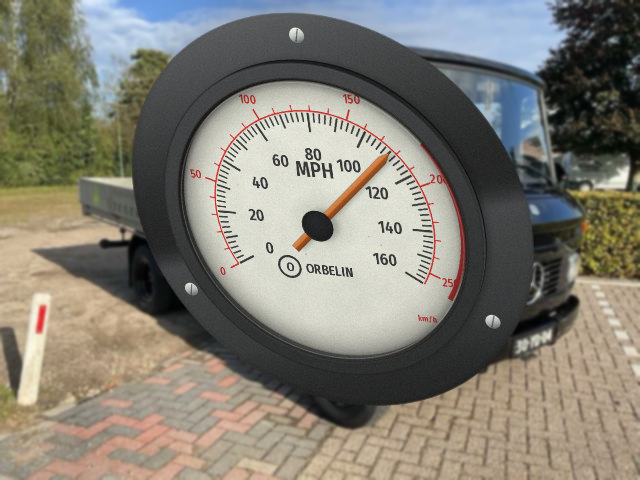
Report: 110 mph
